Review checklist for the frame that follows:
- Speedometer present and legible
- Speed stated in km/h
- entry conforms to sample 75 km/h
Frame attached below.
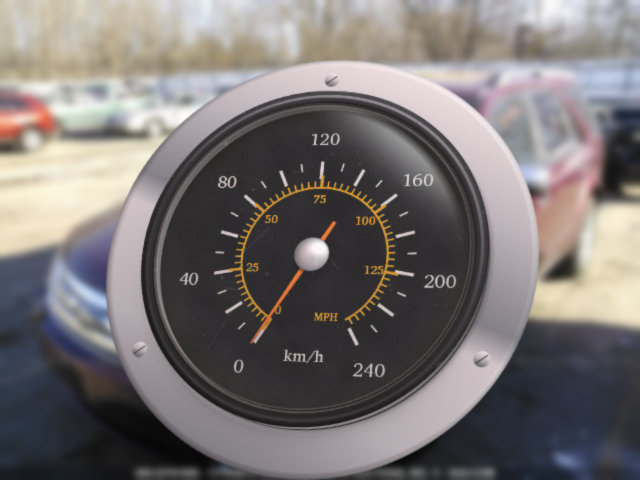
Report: 0 km/h
